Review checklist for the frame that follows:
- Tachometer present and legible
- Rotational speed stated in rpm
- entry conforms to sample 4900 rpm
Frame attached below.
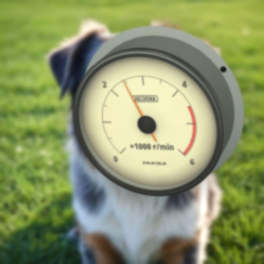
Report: 2500 rpm
